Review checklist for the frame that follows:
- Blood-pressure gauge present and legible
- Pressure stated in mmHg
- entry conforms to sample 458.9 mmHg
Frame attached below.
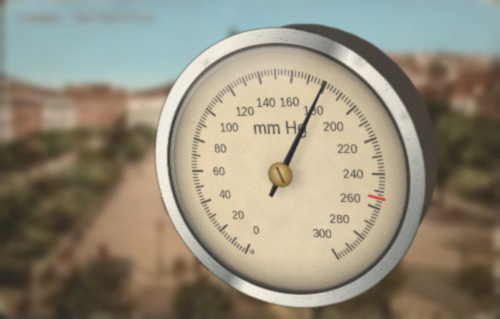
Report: 180 mmHg
